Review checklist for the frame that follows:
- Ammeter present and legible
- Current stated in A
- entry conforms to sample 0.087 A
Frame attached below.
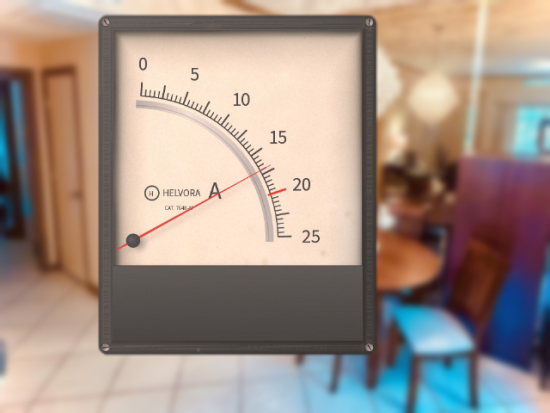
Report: 17 A
